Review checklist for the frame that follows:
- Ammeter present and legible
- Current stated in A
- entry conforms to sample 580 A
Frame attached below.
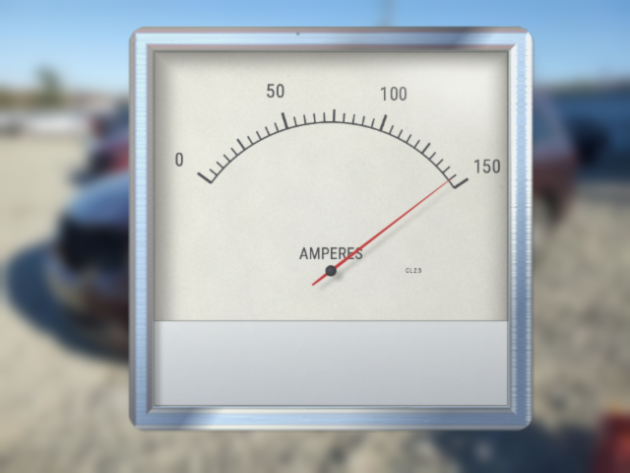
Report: 145 A
